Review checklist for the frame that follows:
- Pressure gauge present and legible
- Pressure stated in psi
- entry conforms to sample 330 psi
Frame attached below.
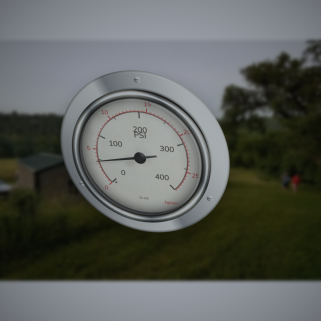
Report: 50 psi
